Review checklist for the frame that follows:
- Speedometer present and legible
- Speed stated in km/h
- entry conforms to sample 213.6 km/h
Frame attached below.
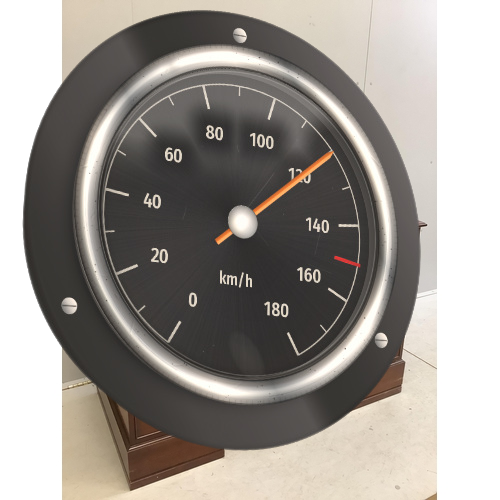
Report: 120 km/h
